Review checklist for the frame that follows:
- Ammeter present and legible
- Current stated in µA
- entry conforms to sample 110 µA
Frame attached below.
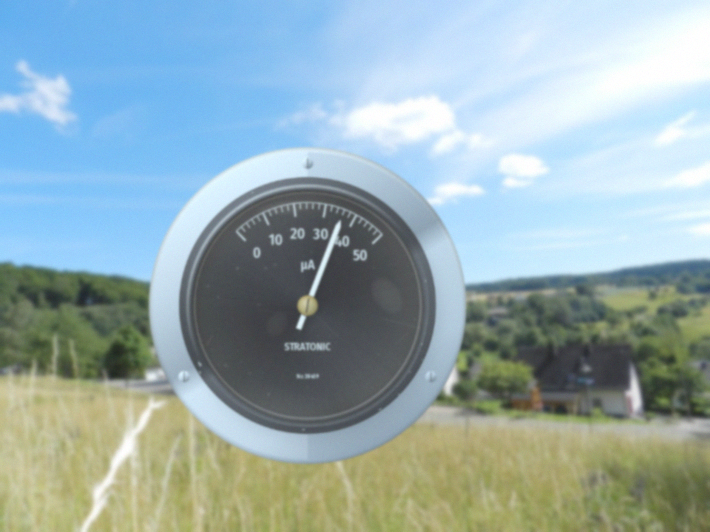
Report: 36 µA
